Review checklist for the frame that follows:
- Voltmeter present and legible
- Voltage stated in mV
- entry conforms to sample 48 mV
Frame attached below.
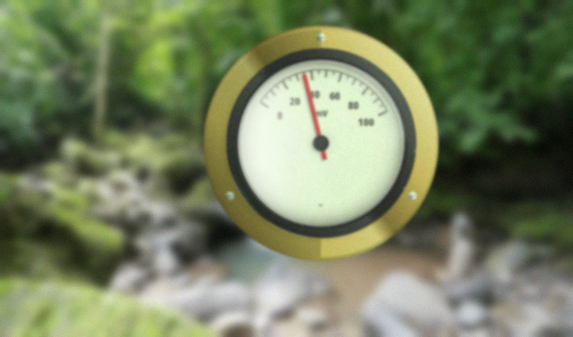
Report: 35 mV
